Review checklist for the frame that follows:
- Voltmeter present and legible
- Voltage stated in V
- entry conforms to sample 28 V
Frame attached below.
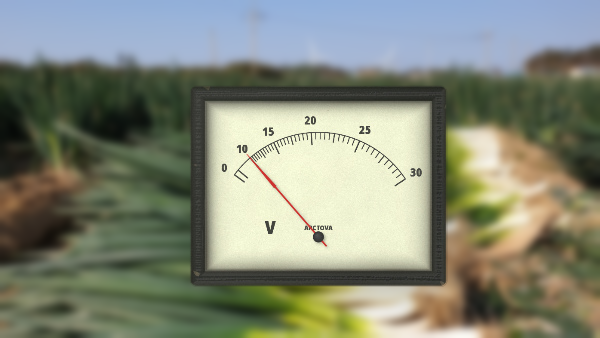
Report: 10 V
